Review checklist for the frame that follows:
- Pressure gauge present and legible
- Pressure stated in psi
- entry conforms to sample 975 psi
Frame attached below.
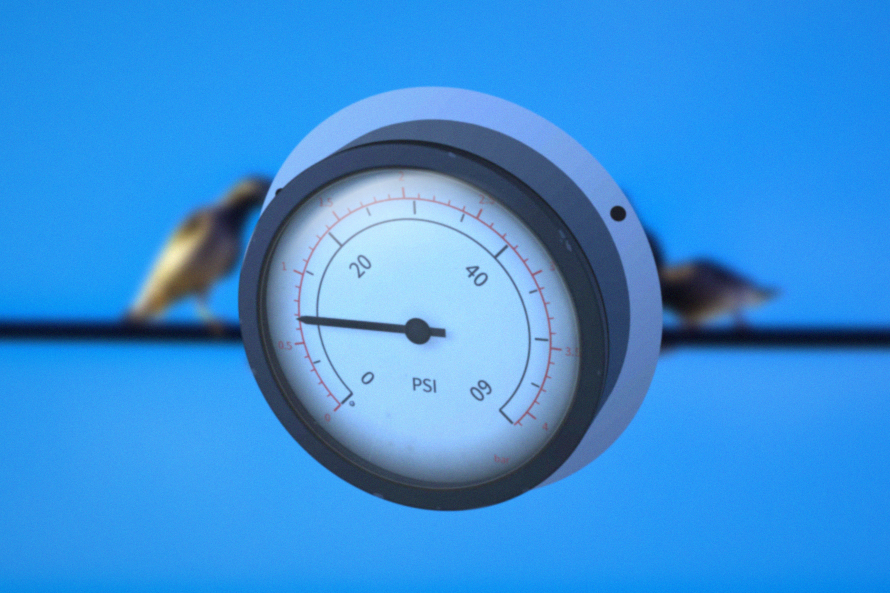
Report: 10 psi
